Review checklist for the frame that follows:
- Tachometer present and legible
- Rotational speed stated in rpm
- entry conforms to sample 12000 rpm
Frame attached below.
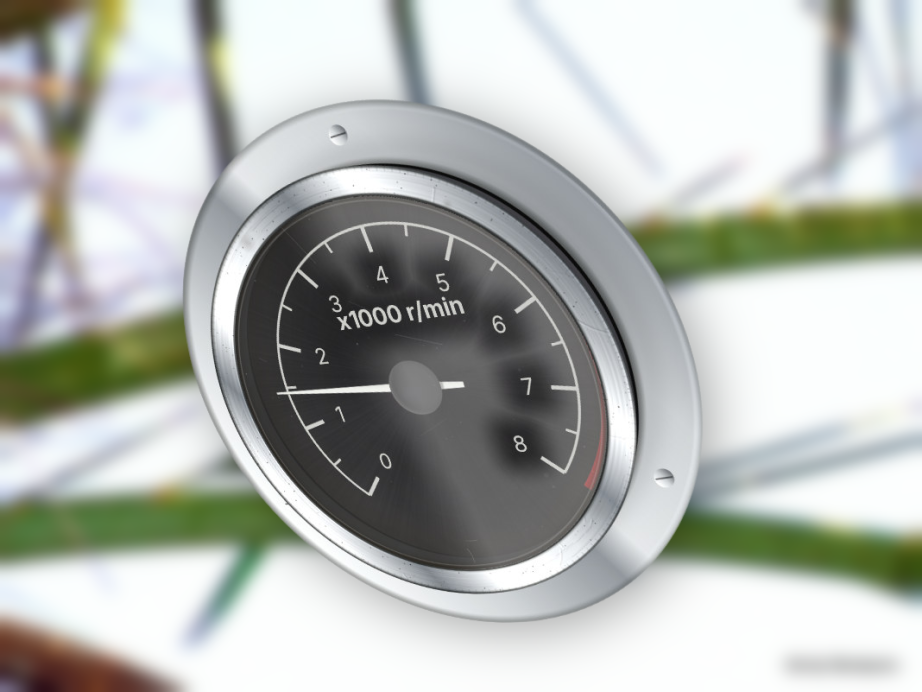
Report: 1500 rpm
